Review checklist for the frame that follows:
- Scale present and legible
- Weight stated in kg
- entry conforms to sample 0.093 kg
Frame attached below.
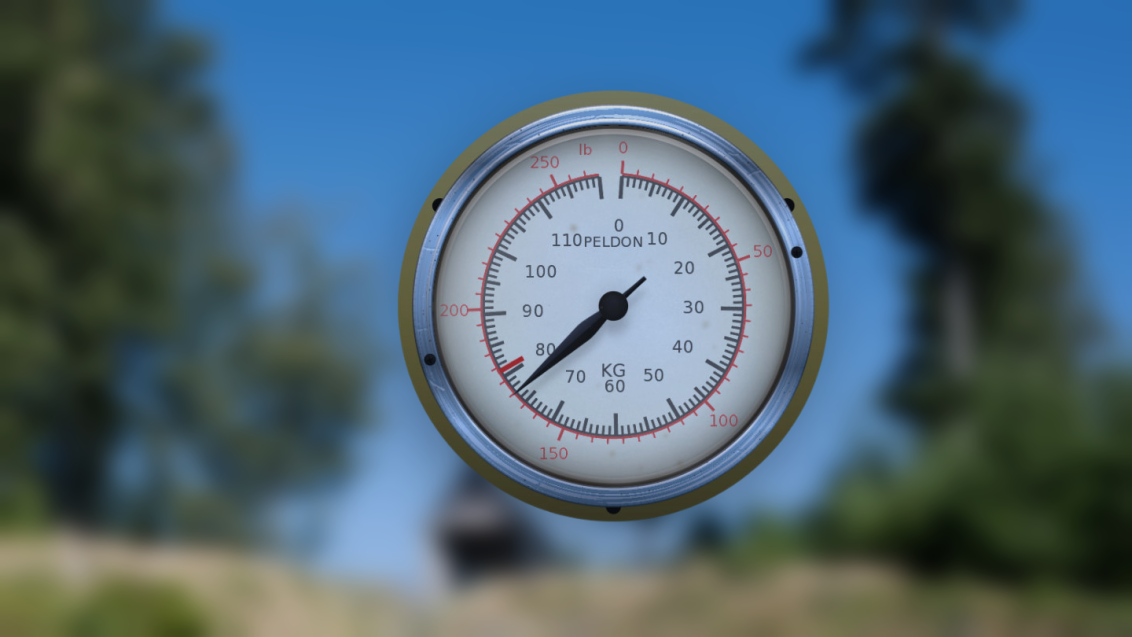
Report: 77 kg
